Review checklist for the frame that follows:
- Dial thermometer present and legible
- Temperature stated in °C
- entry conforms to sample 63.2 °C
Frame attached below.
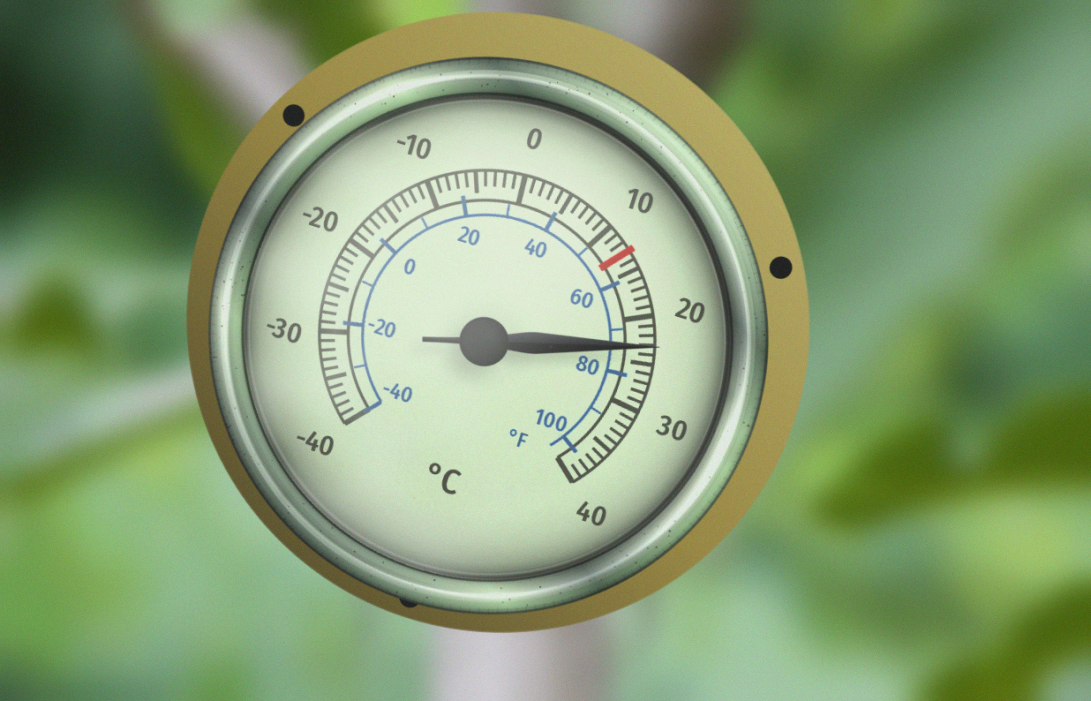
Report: 23 °C
